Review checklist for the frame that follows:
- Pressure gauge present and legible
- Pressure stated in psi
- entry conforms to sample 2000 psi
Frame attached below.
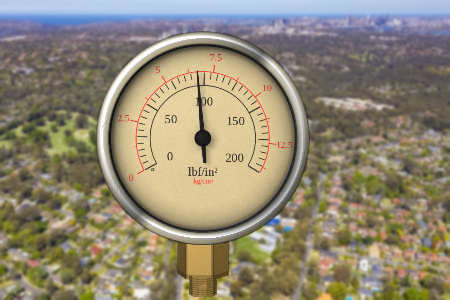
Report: 95 psi
